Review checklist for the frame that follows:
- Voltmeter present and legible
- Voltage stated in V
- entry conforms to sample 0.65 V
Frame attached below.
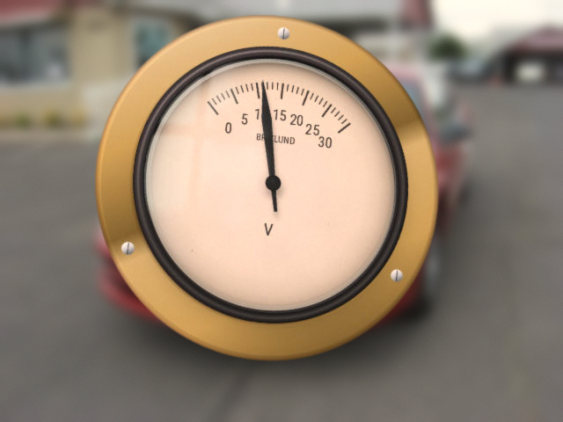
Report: 11 V
